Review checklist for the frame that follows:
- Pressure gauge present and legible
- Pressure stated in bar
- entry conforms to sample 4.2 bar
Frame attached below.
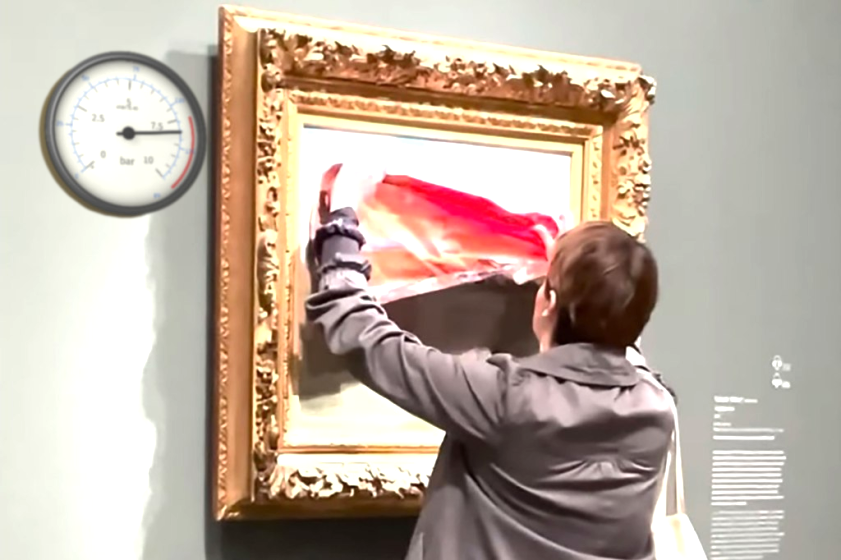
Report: 8 bar
